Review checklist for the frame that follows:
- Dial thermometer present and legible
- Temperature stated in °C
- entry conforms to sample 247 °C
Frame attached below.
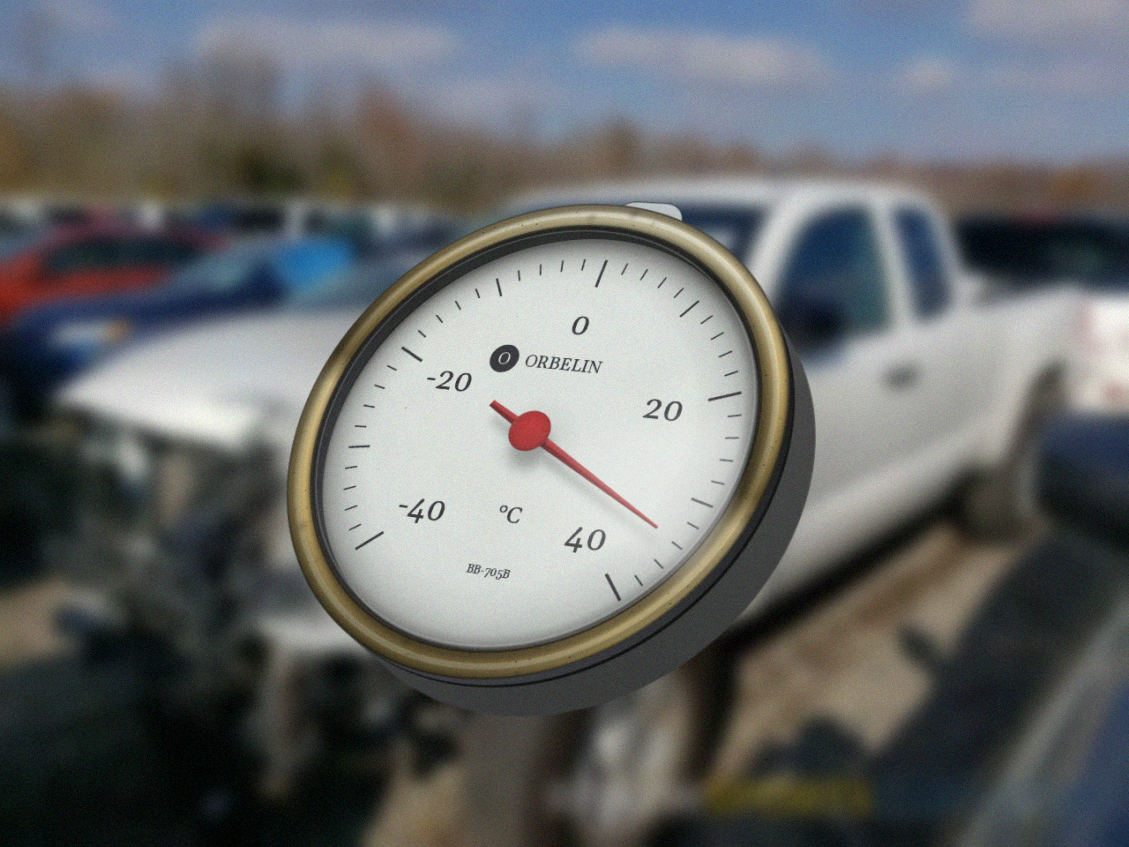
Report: 34 °C
